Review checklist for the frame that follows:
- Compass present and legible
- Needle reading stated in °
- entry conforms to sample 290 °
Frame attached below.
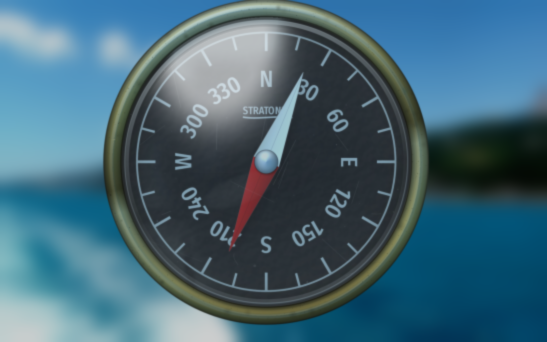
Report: 202.5 °
